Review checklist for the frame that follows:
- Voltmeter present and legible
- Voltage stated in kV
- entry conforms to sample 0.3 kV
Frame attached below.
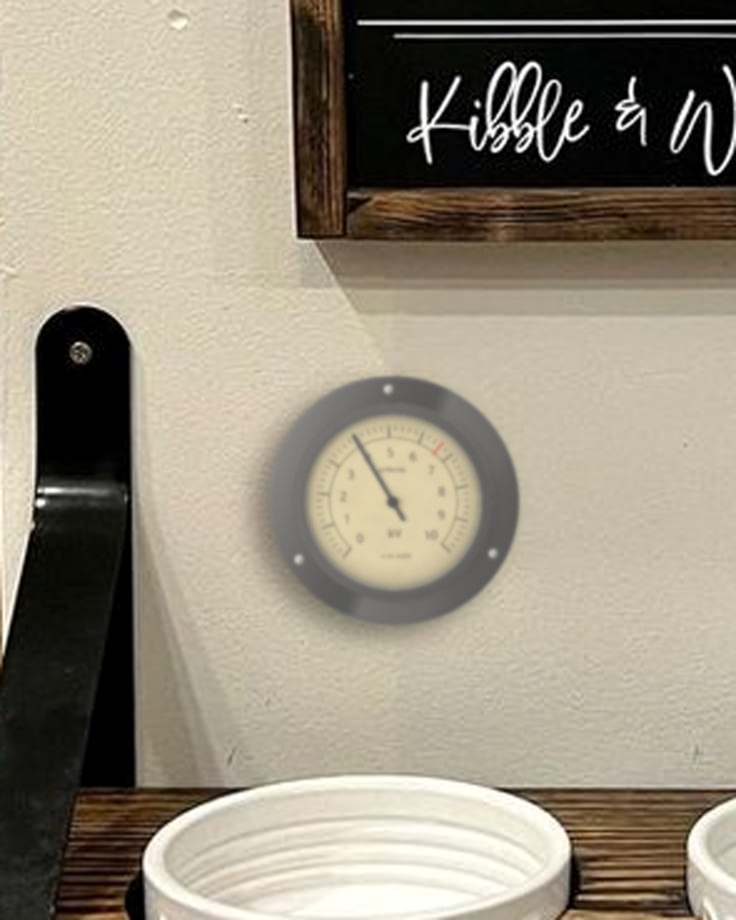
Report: 4 kV
